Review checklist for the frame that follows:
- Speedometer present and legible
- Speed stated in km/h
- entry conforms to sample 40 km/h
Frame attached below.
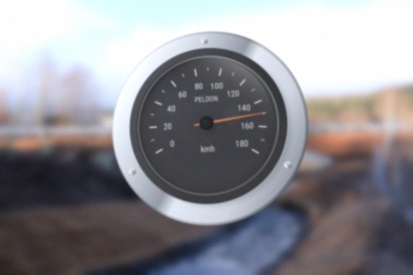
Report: 150 km/h
